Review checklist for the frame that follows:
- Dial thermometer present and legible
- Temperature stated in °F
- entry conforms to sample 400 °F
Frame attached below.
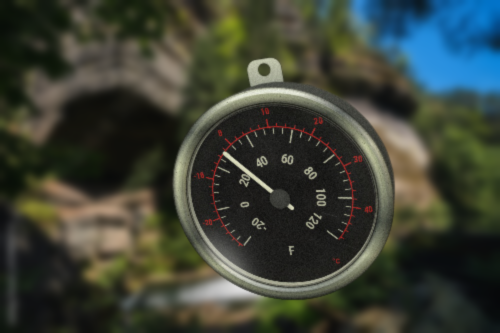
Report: 28 °F
